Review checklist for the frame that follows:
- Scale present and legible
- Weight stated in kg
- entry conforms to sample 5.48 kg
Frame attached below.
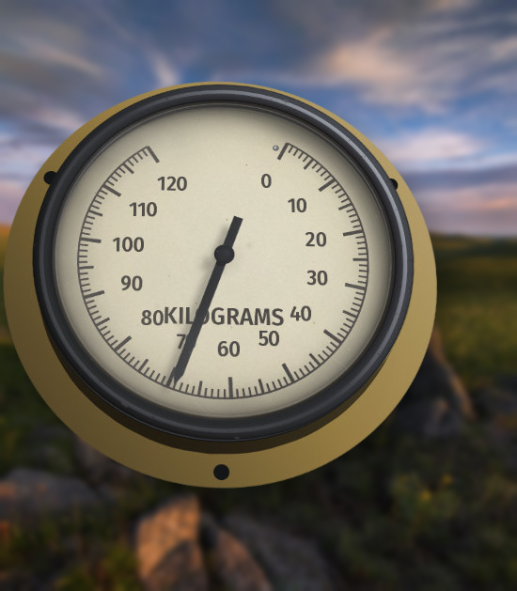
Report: 69 kg
